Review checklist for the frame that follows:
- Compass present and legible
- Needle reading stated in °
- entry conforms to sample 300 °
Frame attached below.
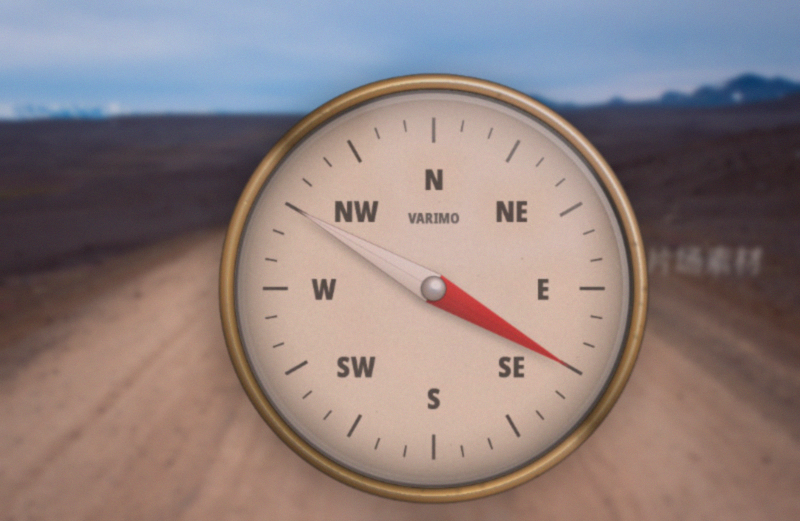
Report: 120 °
